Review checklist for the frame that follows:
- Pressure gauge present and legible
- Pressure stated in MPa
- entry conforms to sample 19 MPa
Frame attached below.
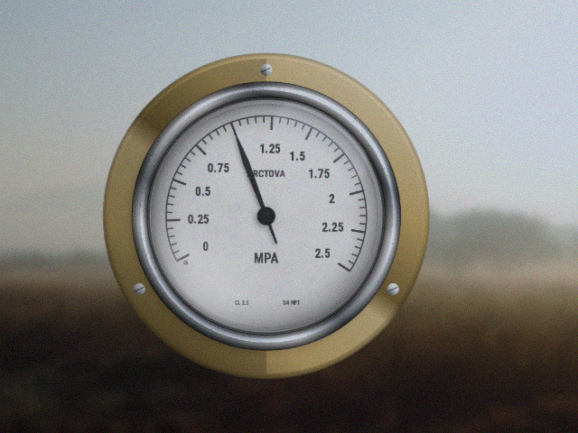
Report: 1 MPa
